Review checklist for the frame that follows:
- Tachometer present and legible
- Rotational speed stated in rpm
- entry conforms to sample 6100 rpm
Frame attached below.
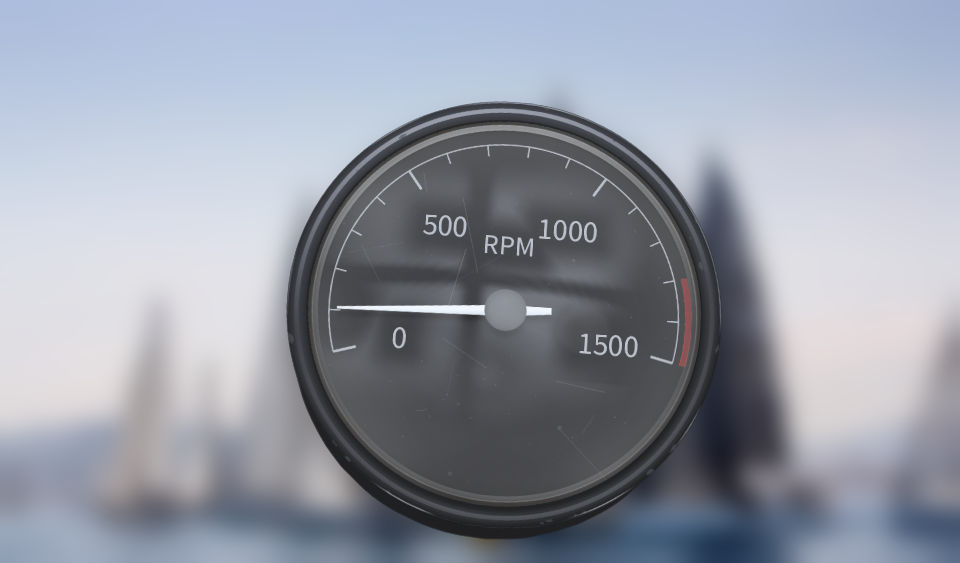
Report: 100 rpm
